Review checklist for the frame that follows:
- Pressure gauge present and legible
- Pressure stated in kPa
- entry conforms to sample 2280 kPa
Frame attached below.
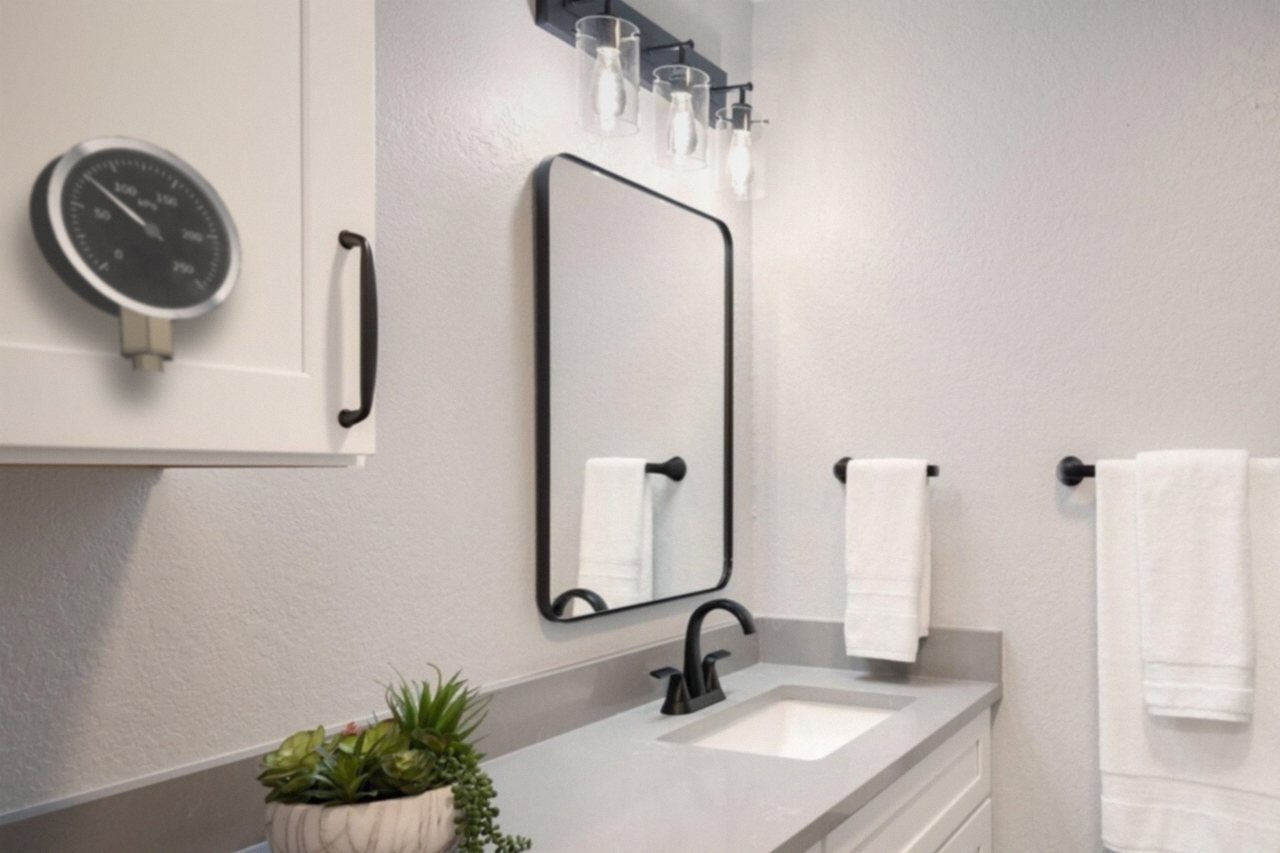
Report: 75 kPa
